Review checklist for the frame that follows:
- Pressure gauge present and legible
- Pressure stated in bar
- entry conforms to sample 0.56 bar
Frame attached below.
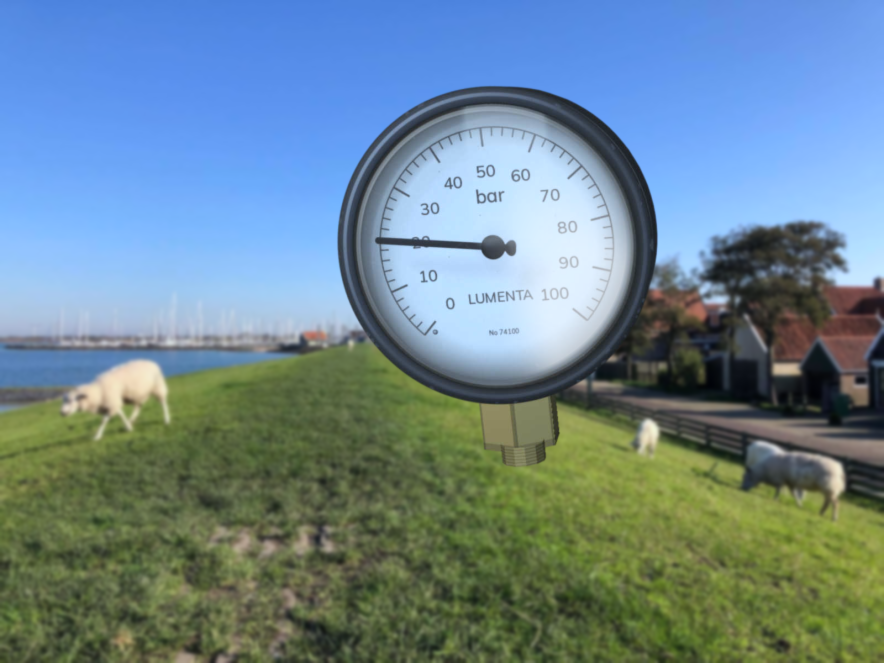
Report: 20 bar
